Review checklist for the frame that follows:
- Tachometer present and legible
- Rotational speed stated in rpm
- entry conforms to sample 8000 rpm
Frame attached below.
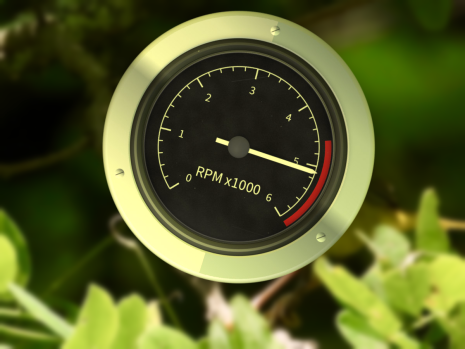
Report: 5100 rpm
